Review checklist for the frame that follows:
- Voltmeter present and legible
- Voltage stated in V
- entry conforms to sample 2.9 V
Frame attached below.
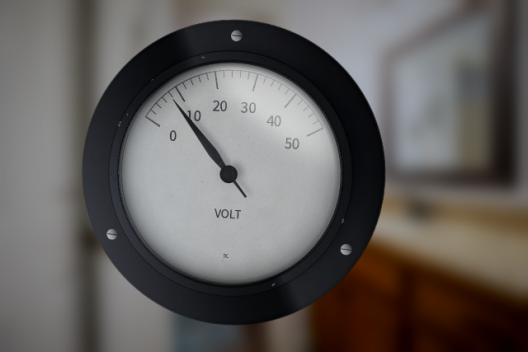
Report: 8 V
